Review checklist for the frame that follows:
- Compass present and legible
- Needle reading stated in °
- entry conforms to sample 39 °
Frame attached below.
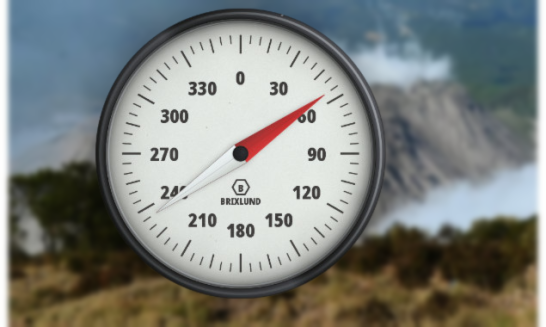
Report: 55 °
